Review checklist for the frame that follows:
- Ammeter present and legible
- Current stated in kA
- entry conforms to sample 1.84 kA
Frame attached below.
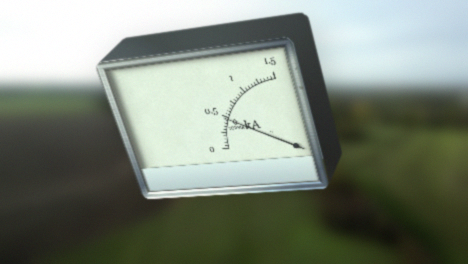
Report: 0.5 kA
